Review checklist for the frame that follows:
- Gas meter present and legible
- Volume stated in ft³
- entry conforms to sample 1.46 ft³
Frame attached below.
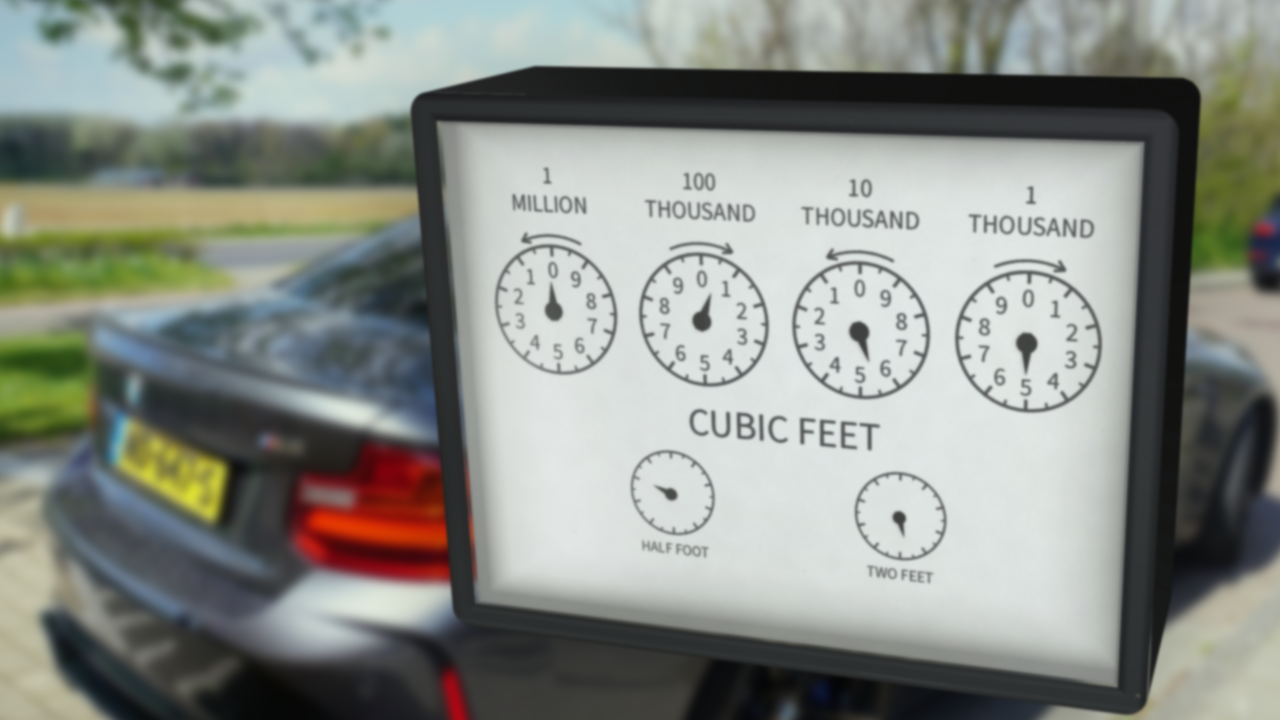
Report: 5500 ft³
